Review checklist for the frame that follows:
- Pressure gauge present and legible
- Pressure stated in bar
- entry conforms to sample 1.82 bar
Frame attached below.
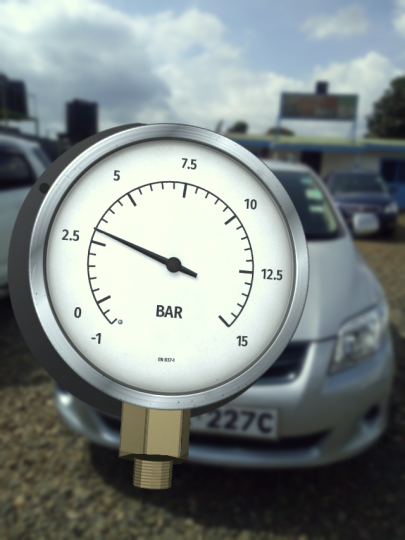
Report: 3 bar
